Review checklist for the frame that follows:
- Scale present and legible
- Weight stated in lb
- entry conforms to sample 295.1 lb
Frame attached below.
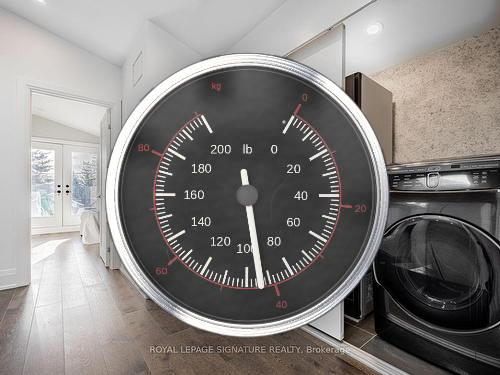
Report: 94 lb
